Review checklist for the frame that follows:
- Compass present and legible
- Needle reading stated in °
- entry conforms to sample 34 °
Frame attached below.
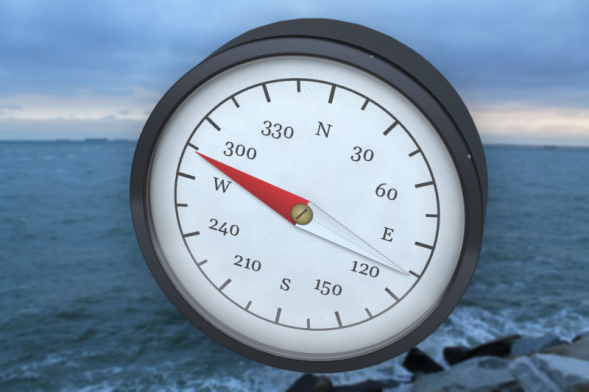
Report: 285 °
